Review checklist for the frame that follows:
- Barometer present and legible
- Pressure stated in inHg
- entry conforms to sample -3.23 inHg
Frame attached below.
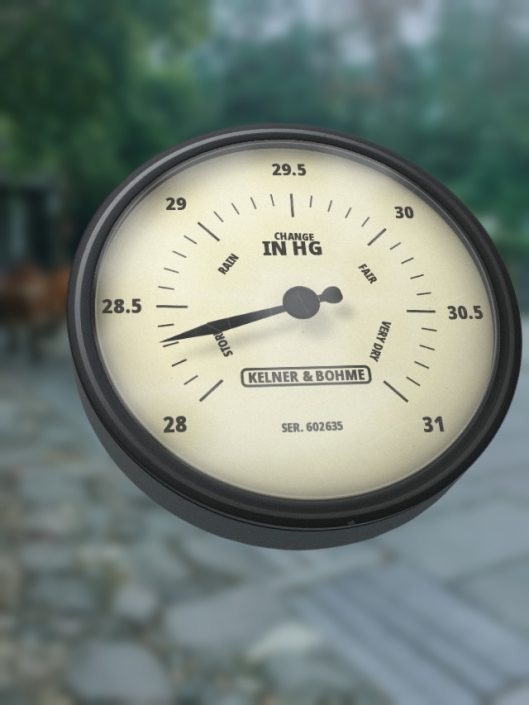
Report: 28.3 inHg
